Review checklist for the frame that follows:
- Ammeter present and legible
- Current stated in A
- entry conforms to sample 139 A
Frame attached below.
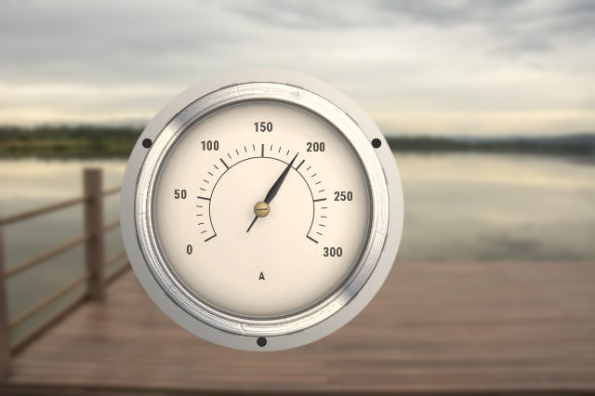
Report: 190 A
